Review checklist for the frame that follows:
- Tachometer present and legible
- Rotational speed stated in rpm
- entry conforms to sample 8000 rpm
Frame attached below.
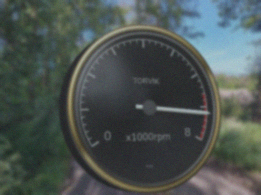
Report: 7200 rpm
